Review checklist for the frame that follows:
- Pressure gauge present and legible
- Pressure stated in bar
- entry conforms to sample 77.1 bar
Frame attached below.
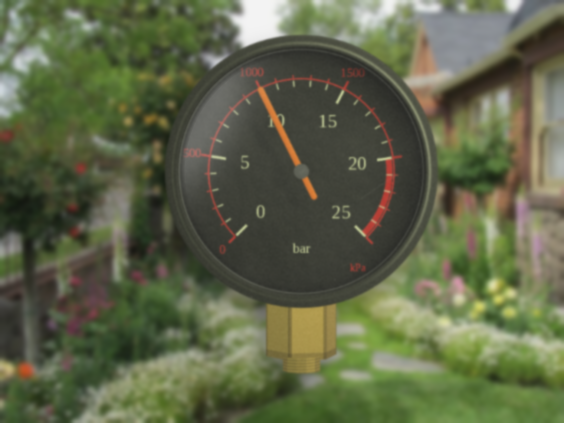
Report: 10 bar
